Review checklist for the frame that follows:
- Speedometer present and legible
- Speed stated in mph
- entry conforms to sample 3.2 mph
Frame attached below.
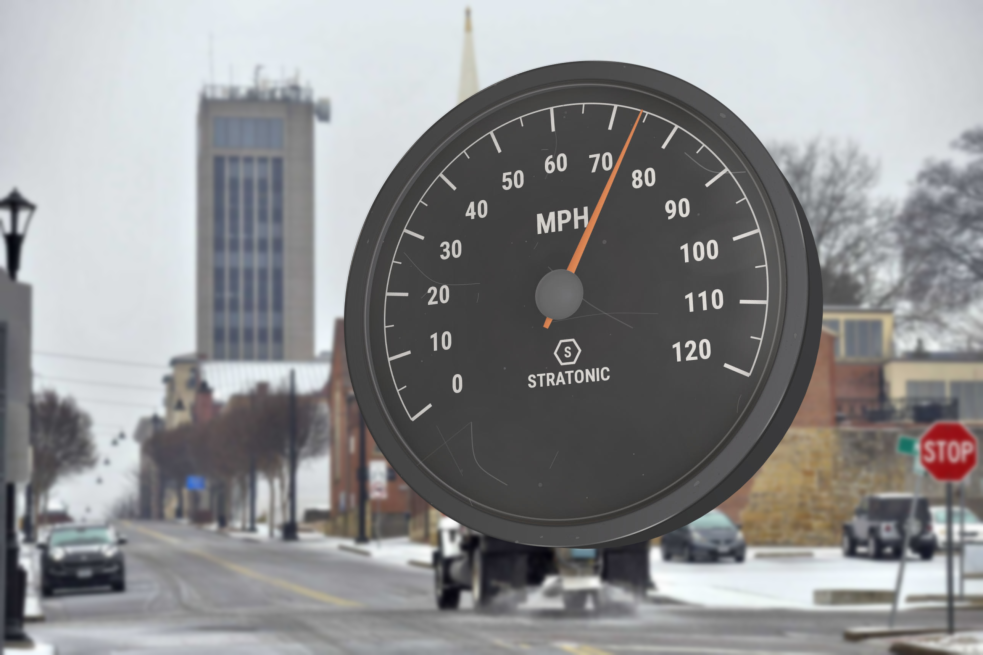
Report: 75 mph
